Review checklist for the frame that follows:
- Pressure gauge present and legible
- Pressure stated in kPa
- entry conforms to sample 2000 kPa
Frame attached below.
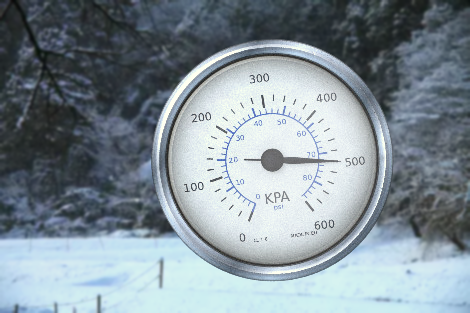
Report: 500 kPa
